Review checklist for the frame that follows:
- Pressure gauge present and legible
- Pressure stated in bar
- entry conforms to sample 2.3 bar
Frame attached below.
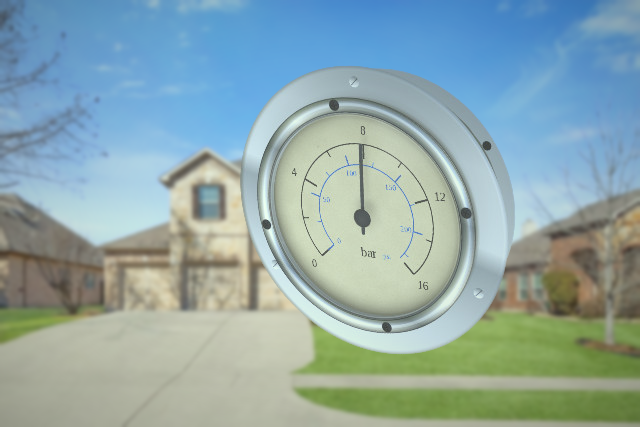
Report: 8 bar
